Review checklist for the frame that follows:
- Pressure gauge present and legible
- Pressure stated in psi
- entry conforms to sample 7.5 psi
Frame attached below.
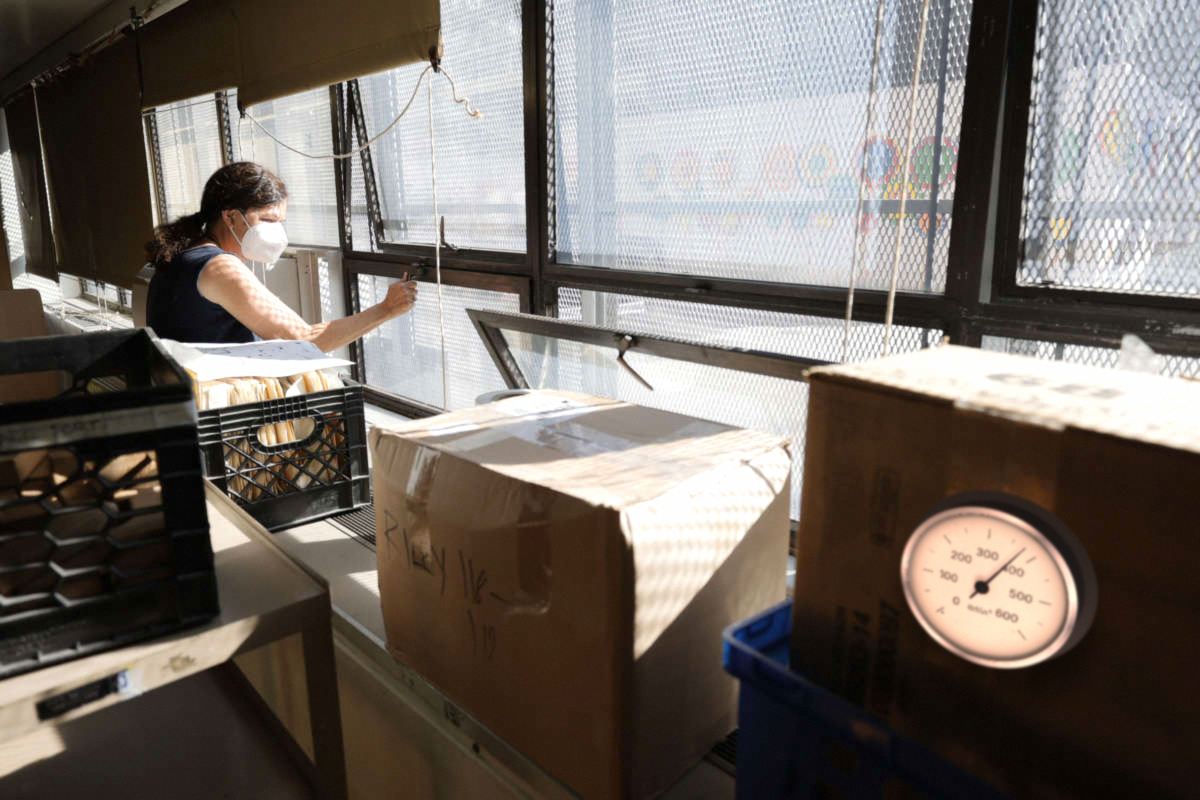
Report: 375 psi
